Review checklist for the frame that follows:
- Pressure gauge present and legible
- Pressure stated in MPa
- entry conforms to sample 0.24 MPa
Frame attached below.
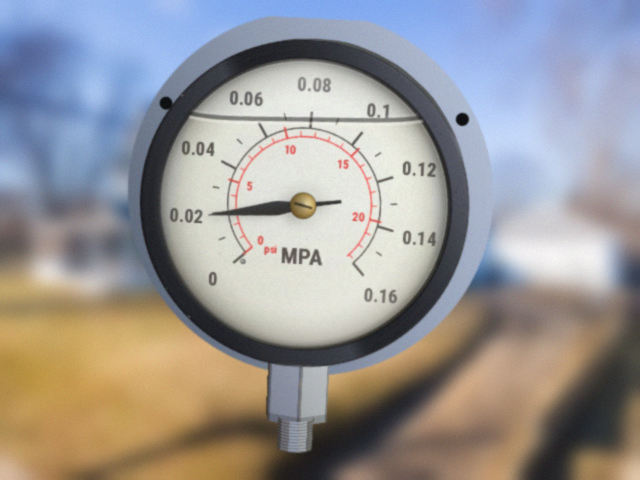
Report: 0.02 MPa
